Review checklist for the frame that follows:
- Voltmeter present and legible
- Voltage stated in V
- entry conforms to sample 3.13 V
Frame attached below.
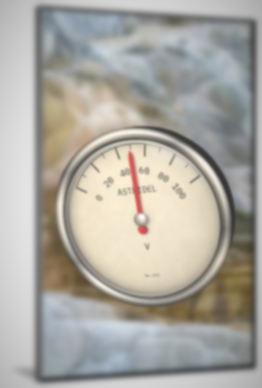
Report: 50 V
